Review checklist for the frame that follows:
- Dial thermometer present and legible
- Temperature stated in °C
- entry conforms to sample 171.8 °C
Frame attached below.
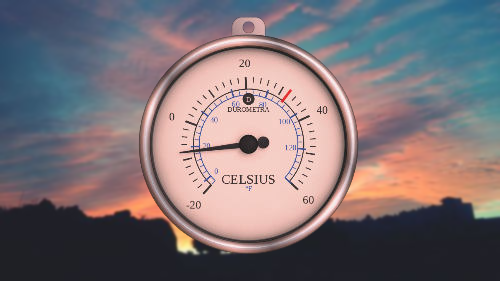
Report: -8 °C
